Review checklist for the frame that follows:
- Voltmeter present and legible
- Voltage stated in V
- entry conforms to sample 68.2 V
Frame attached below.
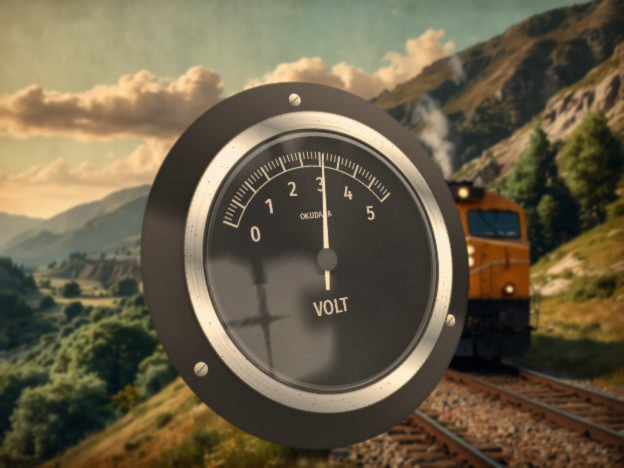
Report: 3 V
